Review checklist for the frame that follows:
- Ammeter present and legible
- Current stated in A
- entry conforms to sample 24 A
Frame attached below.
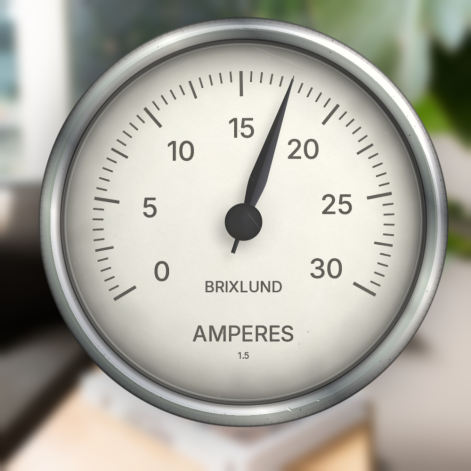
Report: 17.5 A
